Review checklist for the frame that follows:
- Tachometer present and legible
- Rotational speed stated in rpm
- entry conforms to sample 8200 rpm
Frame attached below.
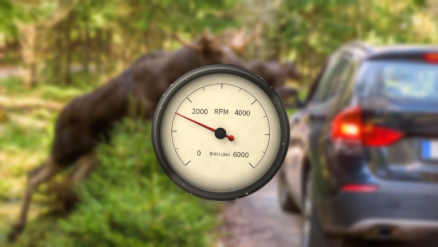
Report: 1500 rpm
